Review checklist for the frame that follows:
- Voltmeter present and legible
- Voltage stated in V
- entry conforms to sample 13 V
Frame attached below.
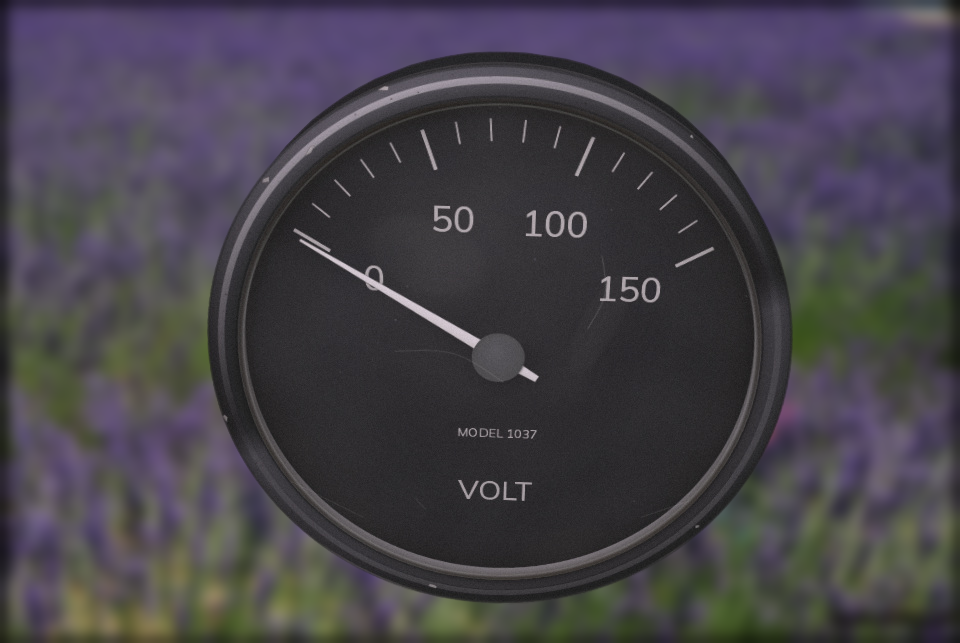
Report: 0 V
